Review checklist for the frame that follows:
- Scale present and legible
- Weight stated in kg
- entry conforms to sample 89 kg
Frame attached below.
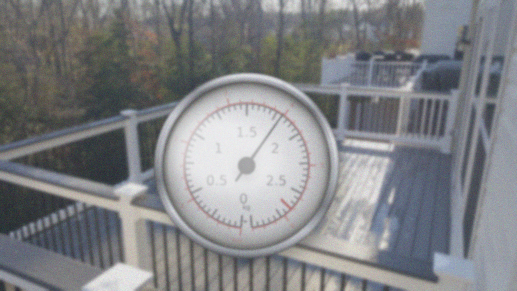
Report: 1.8 kg
